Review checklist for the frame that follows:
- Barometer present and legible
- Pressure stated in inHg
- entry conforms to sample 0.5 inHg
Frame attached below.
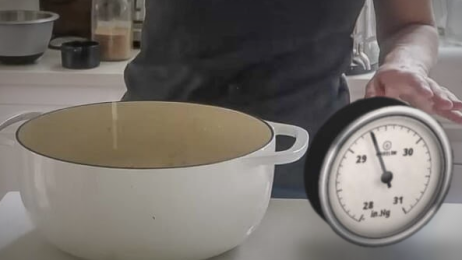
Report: 29.3 inHg
